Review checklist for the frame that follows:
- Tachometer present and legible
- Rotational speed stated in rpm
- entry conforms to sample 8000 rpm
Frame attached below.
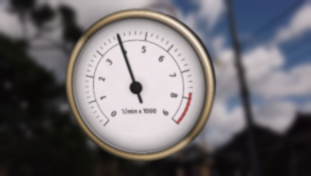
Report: 4000 rpm
